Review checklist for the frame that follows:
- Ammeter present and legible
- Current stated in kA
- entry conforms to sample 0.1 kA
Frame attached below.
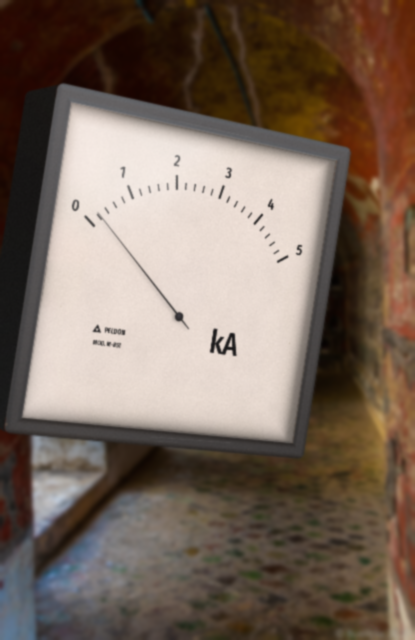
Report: 0.2 kA
